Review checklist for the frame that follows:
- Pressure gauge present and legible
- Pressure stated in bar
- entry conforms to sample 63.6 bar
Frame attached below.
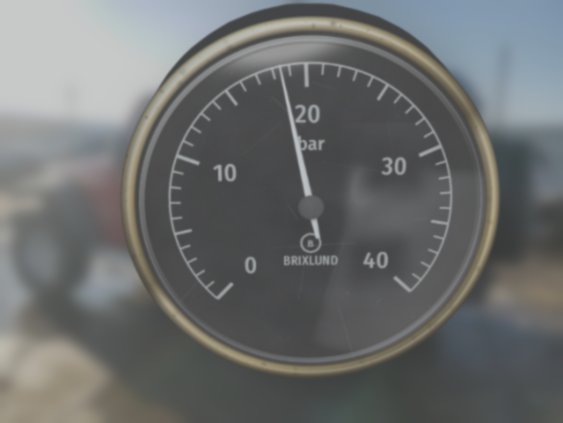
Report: 18.5 bar
